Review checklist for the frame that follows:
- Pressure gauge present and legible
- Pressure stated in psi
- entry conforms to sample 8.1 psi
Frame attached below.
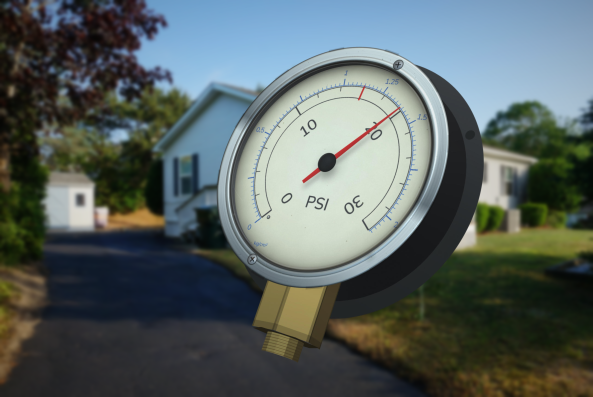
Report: 20 psi
